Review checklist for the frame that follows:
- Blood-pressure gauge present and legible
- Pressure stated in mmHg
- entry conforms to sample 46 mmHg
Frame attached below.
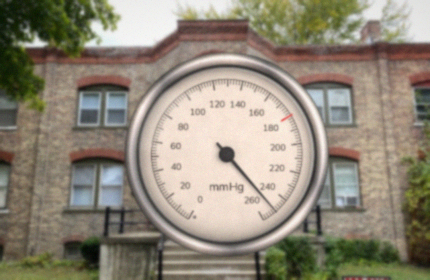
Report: 250 mmHg
